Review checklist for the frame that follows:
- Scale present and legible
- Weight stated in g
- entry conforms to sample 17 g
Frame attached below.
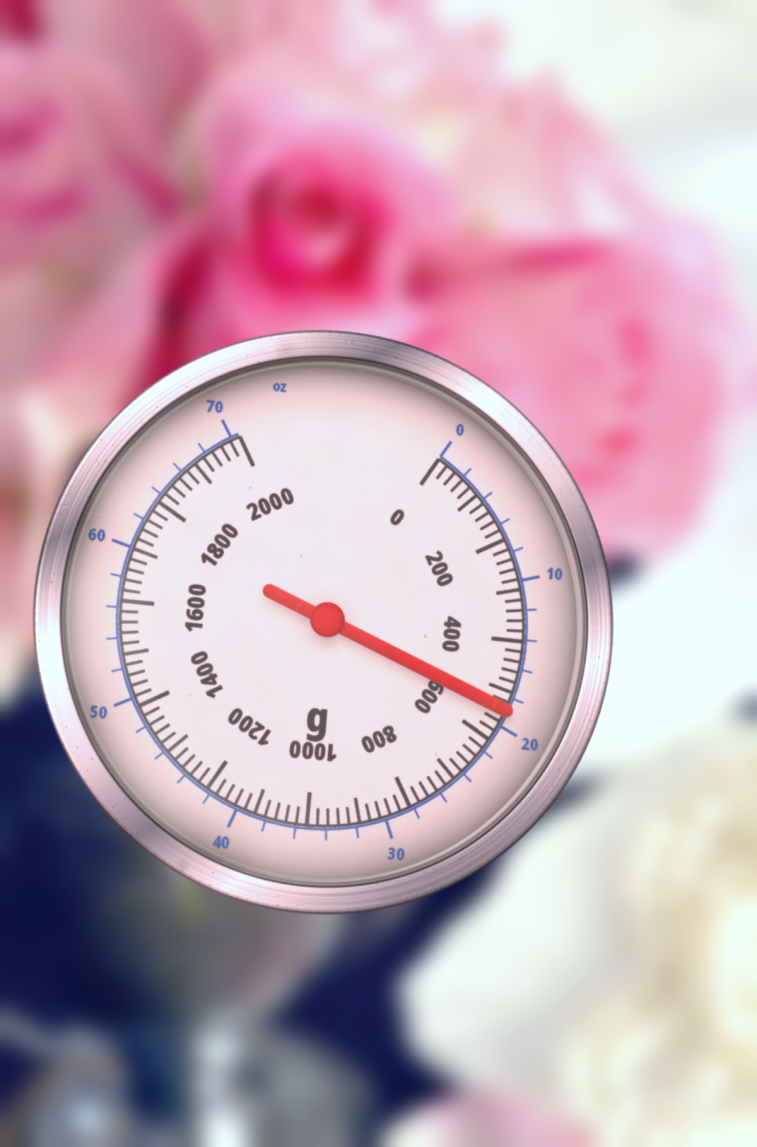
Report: 540 g
